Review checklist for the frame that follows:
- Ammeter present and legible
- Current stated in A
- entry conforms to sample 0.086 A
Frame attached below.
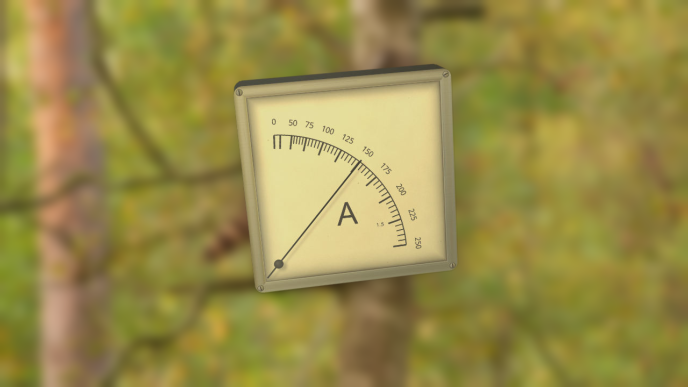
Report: 150 A
